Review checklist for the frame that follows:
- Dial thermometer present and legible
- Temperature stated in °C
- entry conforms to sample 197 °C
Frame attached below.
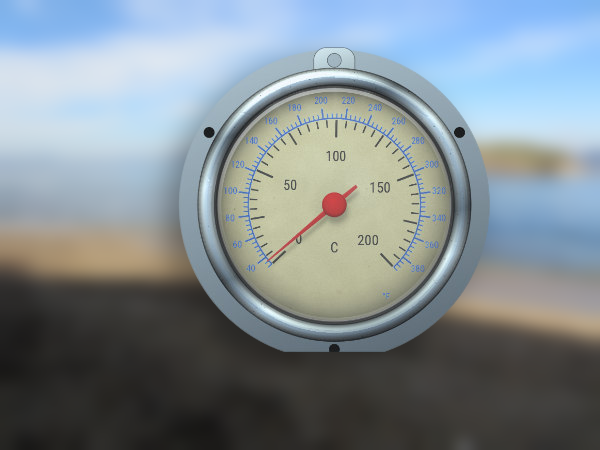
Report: 2.5 °C
